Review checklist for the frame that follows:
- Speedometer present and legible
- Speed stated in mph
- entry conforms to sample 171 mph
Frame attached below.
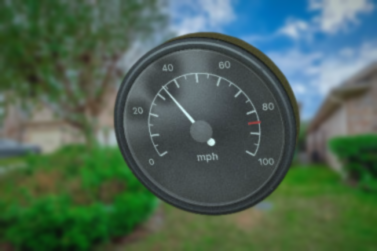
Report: 35 mph
